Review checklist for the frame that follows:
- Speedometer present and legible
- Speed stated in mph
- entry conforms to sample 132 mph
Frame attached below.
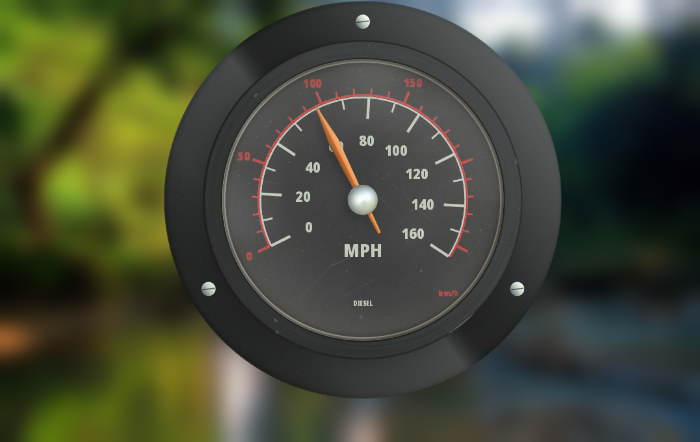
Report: 60 mph
